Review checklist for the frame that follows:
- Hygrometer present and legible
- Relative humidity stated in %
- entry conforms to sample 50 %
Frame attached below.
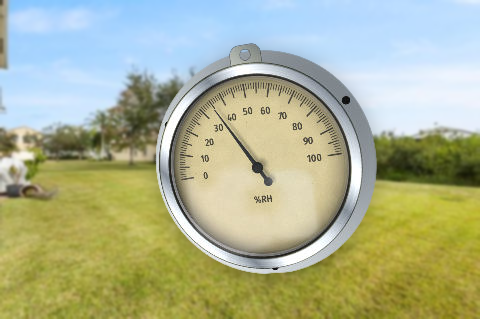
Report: 35 %
